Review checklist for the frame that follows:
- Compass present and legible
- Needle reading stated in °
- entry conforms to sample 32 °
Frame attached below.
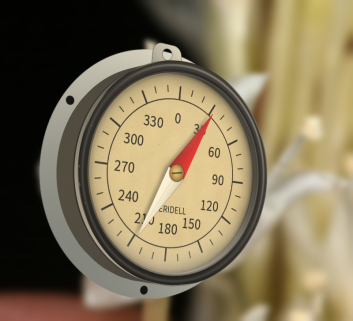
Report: 30 °
